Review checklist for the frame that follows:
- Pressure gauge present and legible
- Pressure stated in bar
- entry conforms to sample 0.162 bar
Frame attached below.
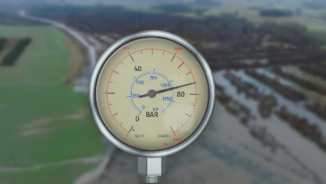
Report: 75 bar
